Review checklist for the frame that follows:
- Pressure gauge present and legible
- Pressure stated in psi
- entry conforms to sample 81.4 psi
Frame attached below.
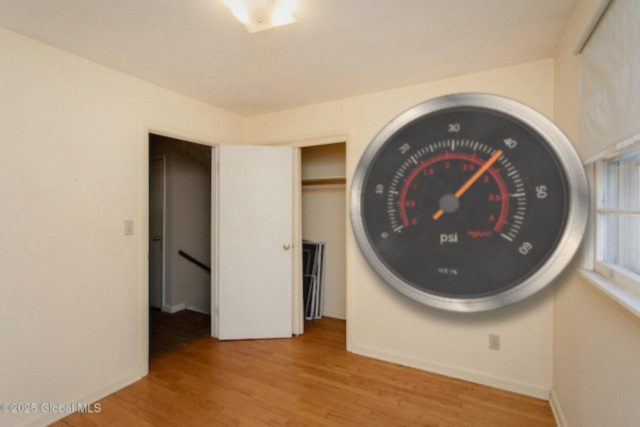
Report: 40 psi
